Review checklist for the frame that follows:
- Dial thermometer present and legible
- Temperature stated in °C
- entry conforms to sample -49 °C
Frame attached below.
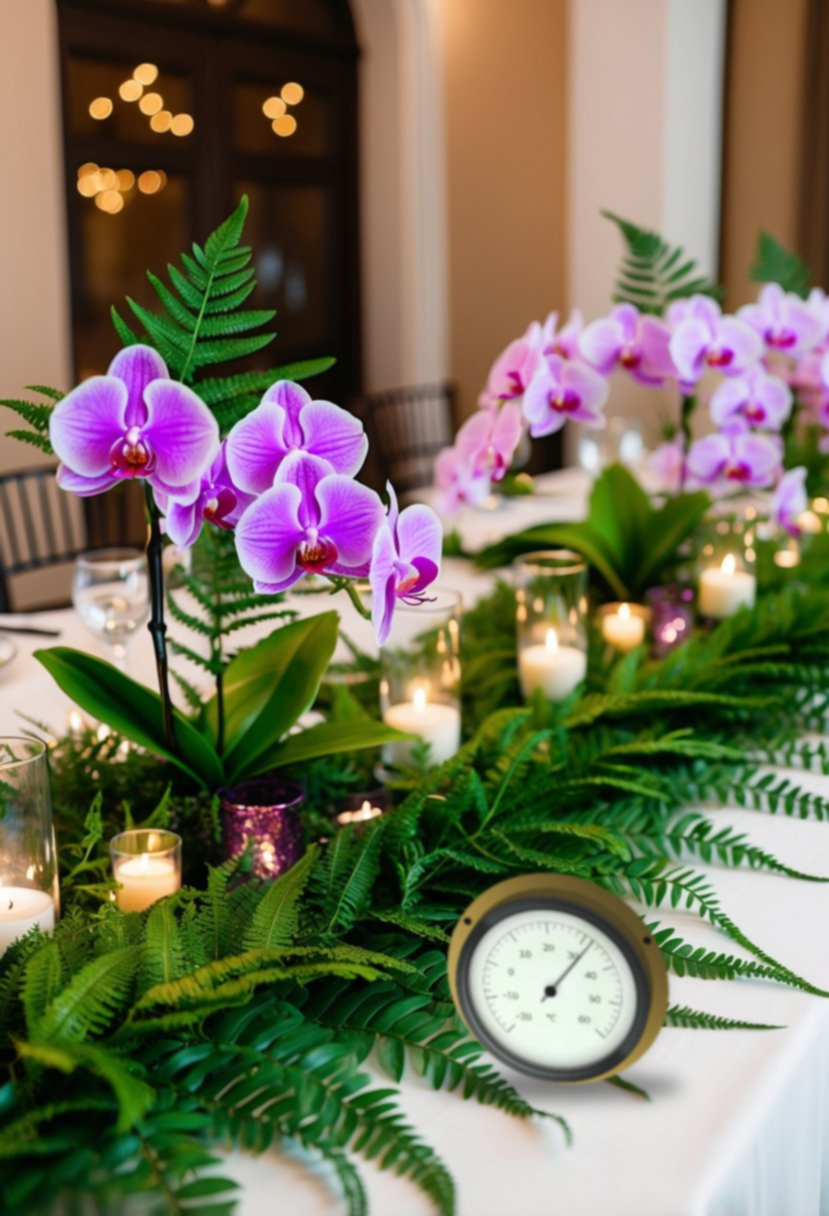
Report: 32 °C
